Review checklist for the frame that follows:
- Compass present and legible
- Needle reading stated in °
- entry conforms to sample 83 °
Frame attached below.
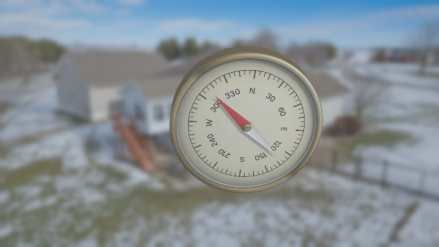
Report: 310 °
